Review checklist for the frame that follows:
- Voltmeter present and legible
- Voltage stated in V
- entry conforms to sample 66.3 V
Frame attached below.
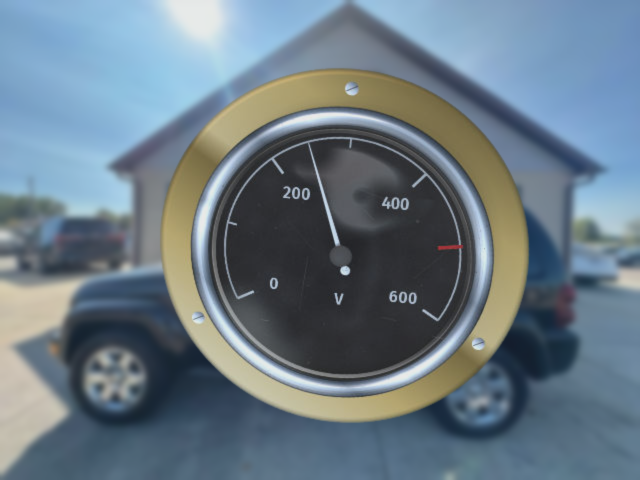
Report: 250 V
